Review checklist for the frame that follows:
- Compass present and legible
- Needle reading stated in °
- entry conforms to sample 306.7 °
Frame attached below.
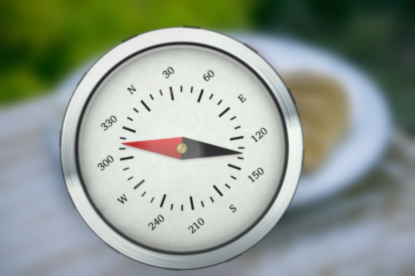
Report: 315 °
